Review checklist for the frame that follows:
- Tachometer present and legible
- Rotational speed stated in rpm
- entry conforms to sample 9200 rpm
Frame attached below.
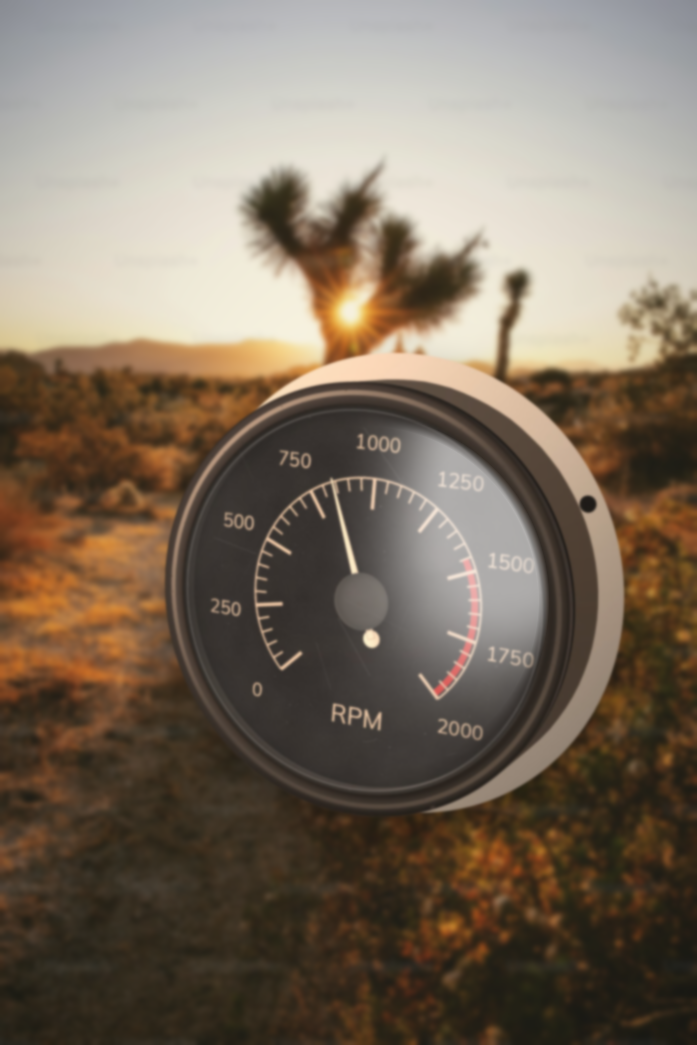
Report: 850 rpm
